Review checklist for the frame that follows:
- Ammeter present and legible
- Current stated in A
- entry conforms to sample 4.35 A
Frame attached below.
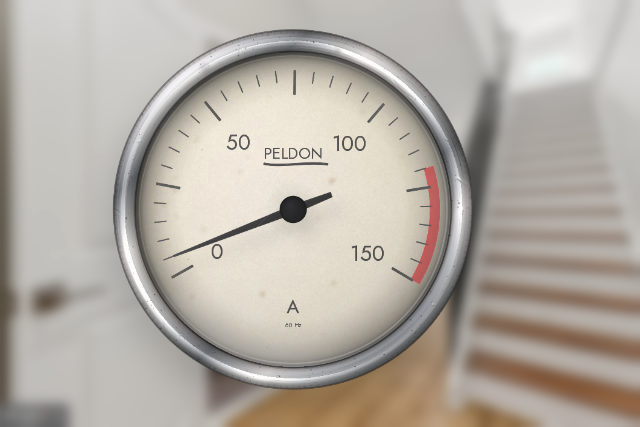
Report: 5 A
